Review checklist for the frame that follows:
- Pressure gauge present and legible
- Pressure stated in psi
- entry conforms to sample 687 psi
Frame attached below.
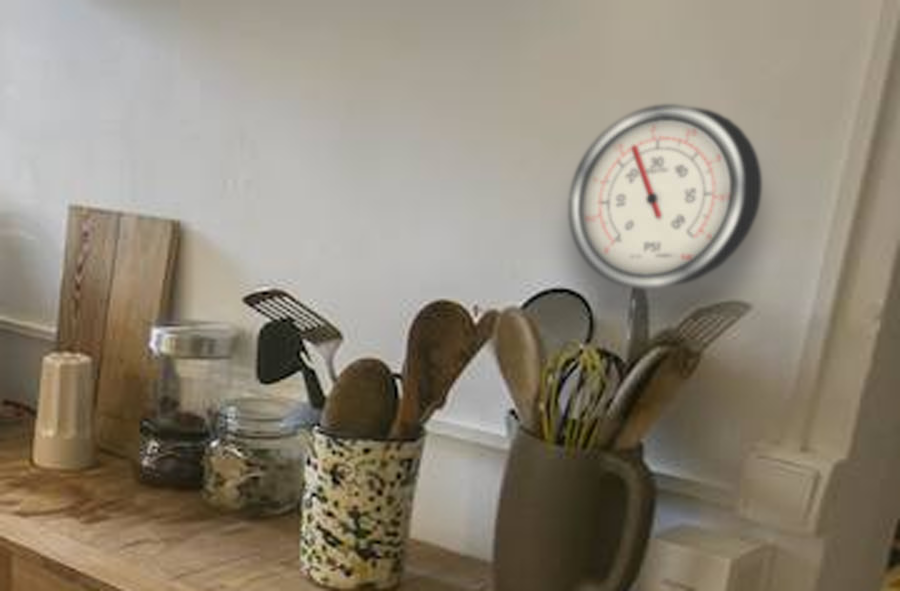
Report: 25 psi
